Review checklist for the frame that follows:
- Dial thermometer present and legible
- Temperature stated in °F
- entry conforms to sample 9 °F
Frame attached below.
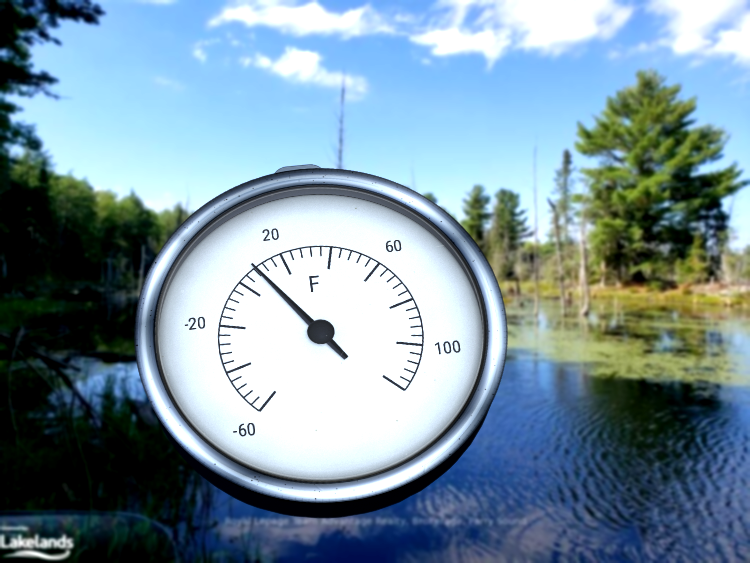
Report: 8 °F
